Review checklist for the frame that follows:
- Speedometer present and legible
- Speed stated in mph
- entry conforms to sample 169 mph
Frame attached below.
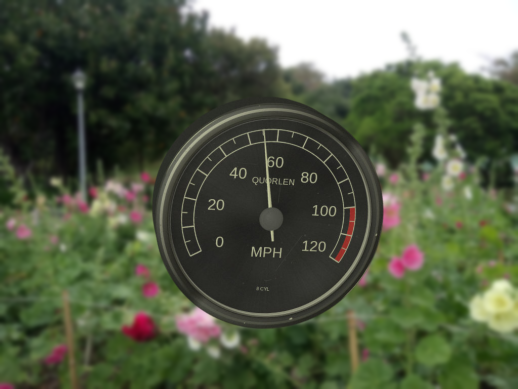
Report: 55 mph
